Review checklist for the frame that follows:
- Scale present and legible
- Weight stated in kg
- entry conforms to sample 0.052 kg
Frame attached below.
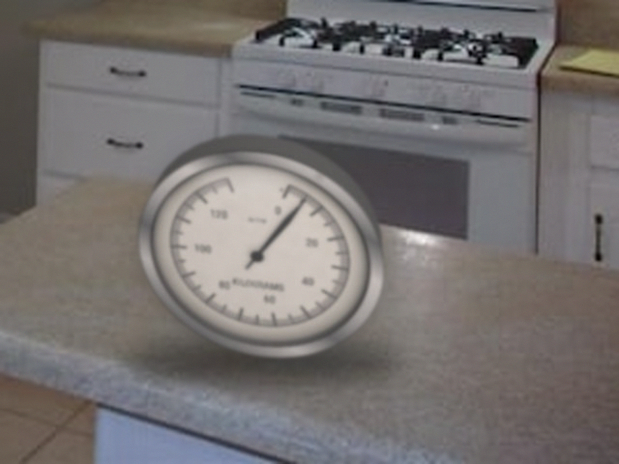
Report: 5 kg
